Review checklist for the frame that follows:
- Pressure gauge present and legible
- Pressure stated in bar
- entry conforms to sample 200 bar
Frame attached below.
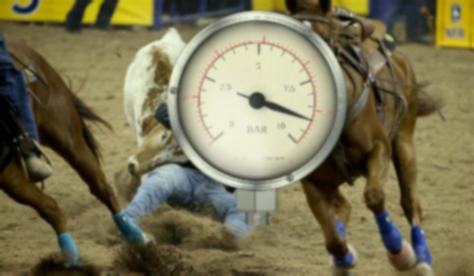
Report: 9 bar
